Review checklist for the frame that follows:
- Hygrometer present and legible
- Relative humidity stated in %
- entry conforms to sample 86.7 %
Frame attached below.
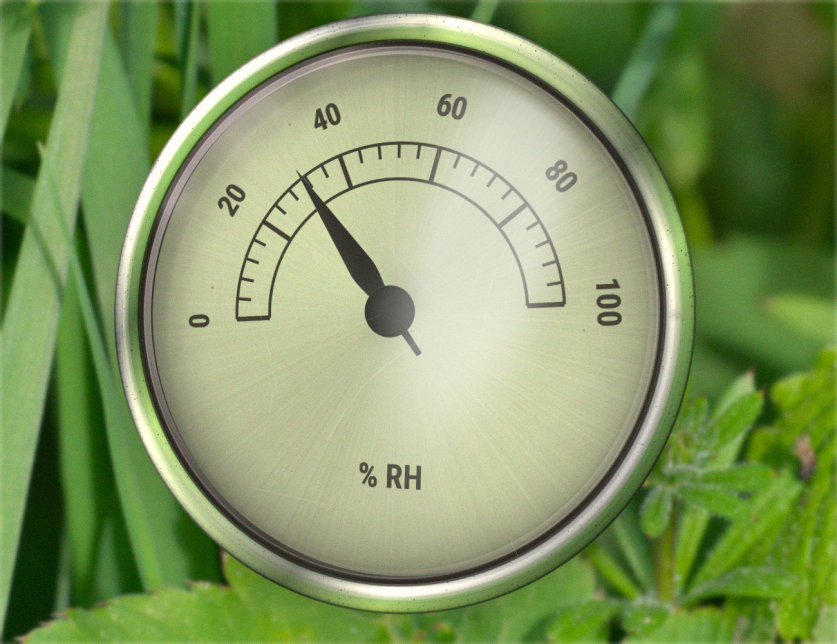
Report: 32 %
